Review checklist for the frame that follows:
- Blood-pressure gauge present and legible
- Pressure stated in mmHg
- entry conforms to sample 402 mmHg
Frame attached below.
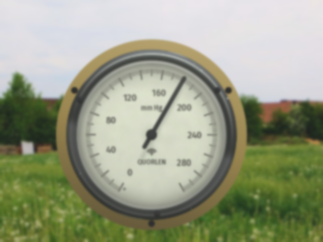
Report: 180 mmHg
